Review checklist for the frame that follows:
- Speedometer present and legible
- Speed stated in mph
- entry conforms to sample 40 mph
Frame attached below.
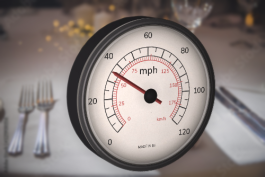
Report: 35 mph
